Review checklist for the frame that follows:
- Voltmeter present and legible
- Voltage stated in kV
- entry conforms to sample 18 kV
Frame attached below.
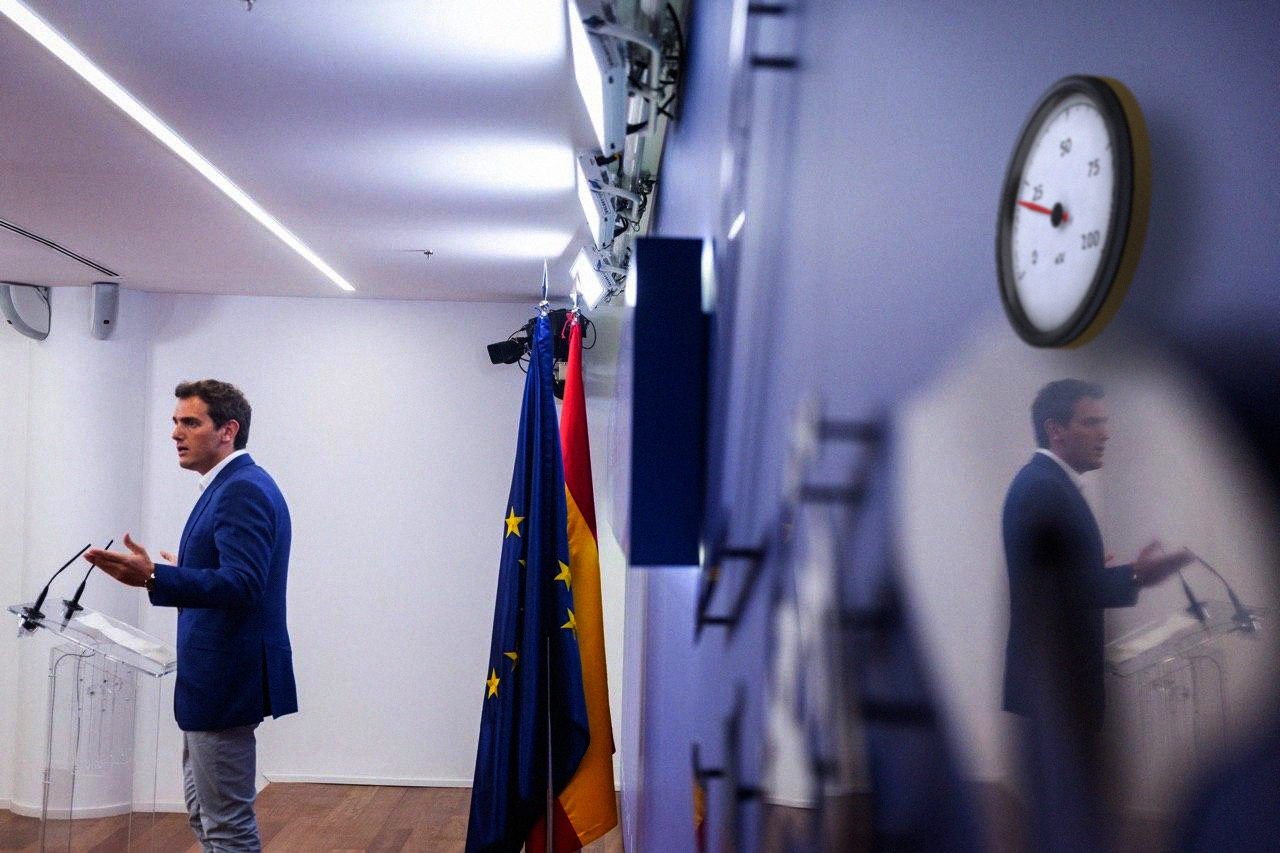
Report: 20 kV
